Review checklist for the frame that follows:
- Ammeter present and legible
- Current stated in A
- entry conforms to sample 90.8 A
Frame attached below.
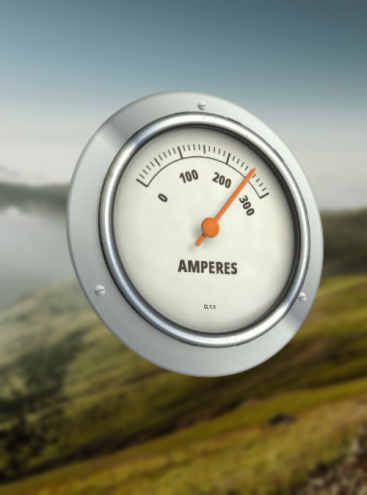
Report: 250 A
